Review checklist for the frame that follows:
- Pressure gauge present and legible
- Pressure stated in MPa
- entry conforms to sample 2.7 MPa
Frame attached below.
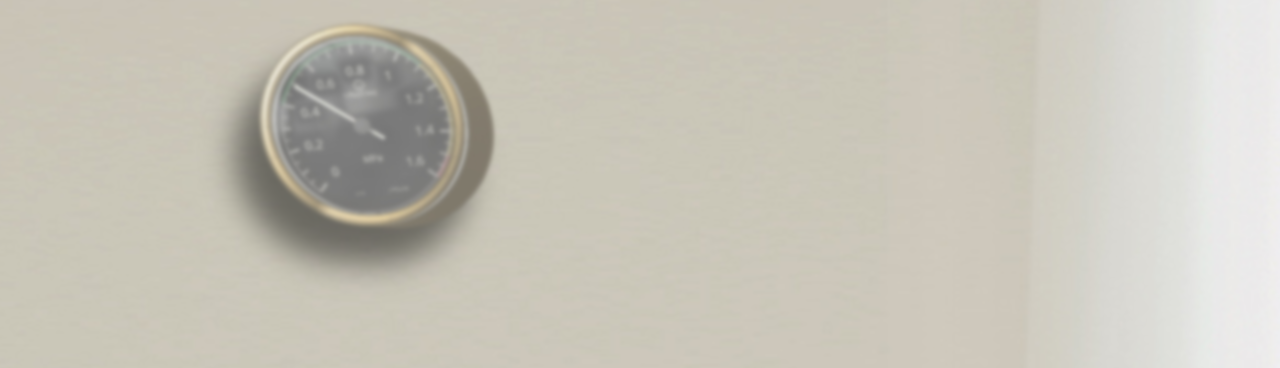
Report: 0.5 MPa
